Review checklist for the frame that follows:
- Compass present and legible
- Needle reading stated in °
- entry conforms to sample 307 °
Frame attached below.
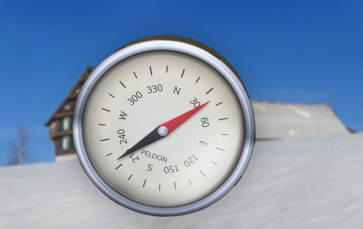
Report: 37.5 °
